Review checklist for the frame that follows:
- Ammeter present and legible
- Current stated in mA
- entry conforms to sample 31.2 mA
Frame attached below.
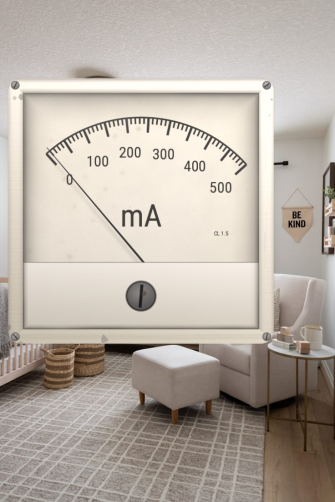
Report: 10 mA
